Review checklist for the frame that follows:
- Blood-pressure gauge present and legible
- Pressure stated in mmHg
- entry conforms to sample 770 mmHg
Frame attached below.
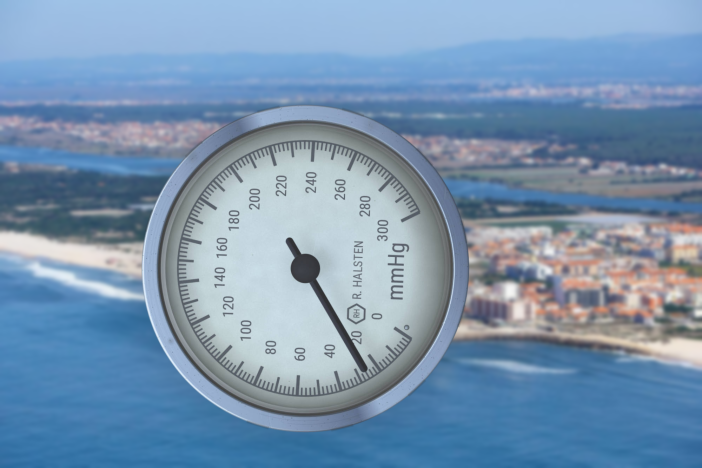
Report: 26 mmHg
